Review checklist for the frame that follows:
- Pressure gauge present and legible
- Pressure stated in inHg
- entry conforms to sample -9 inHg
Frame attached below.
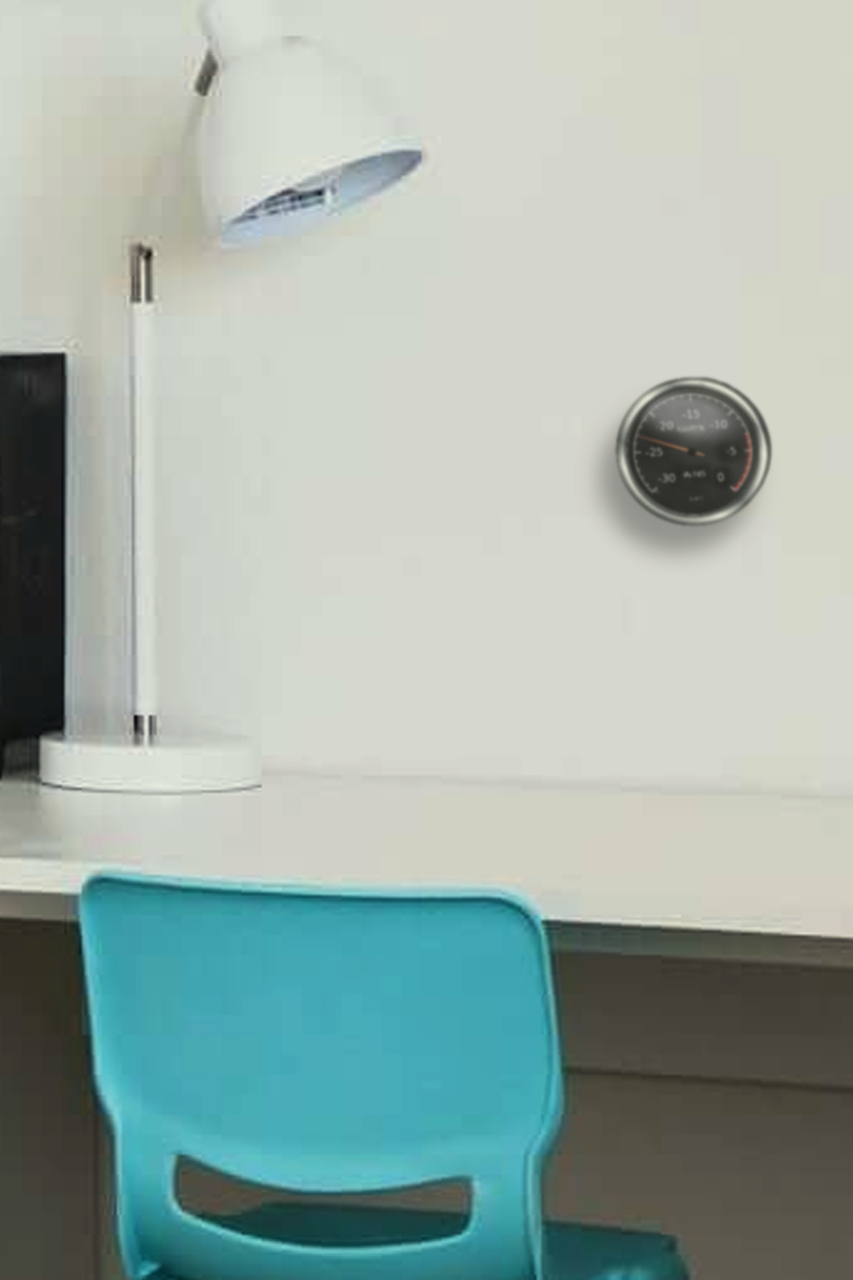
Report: -23 inHg
